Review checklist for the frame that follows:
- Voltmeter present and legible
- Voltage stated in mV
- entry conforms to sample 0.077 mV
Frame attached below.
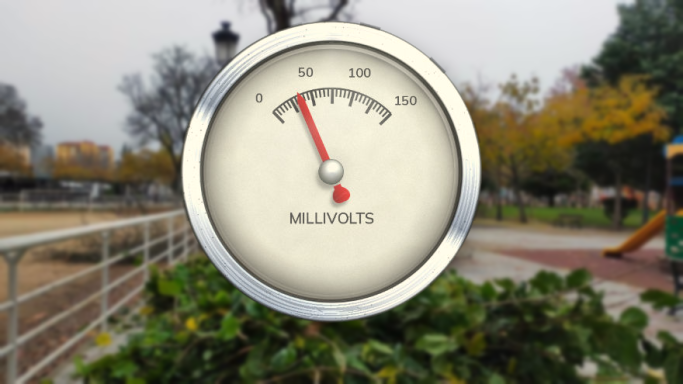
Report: 35 mV
